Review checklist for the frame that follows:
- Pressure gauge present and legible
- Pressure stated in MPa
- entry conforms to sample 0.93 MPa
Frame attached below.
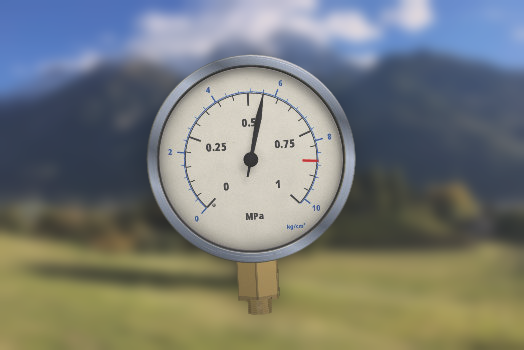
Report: 0.55 MPa
